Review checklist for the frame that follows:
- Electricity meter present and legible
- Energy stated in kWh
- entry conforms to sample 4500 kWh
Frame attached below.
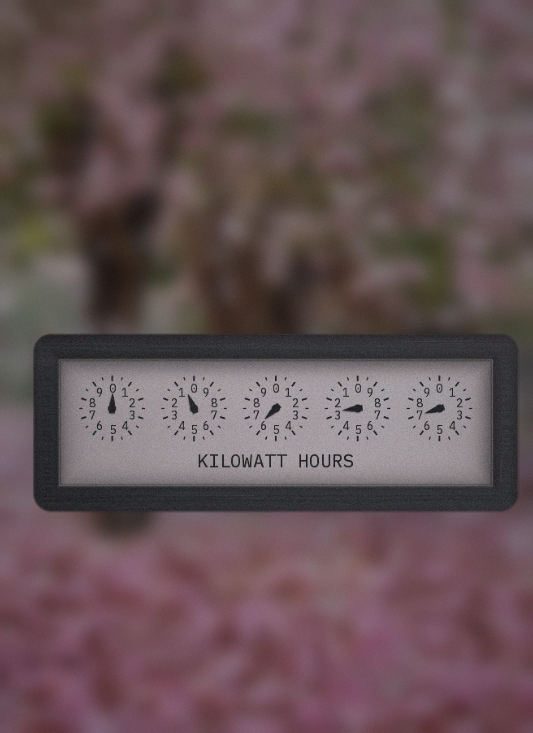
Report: 627 kWh
